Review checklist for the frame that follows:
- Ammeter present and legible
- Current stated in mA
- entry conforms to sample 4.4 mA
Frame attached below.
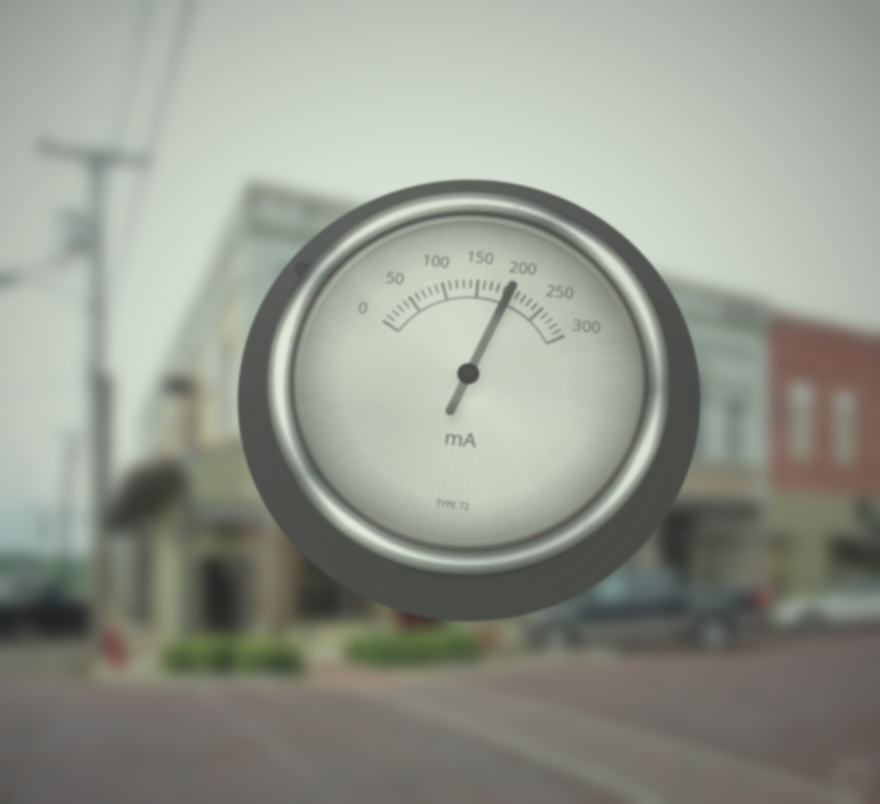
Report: 200 mA
